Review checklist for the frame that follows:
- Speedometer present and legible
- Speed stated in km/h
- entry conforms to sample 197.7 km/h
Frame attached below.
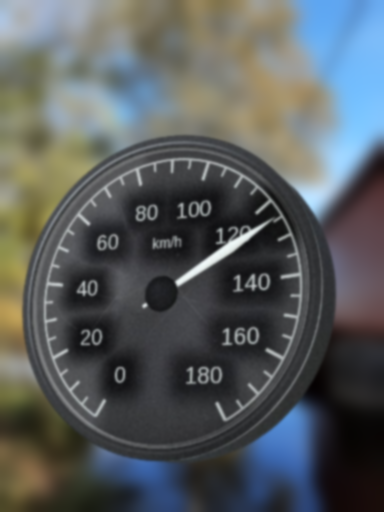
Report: 125 km/h
